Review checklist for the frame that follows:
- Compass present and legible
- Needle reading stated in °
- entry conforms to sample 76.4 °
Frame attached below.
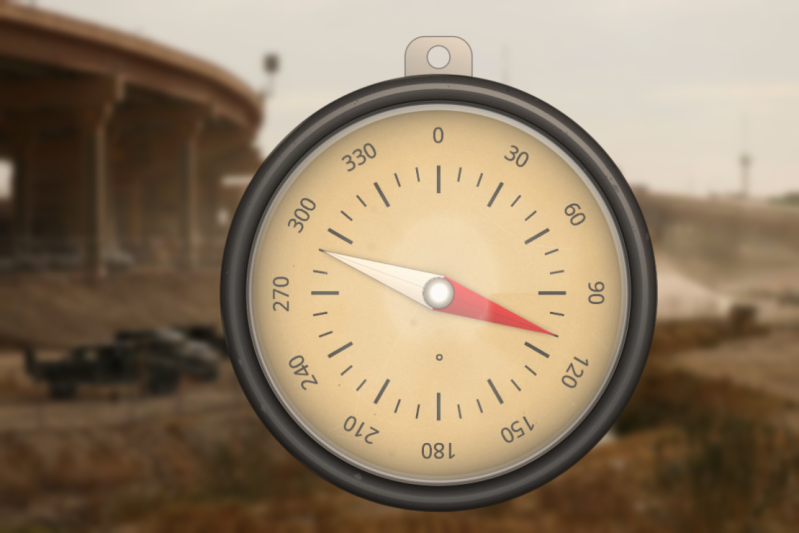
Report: 110 °
